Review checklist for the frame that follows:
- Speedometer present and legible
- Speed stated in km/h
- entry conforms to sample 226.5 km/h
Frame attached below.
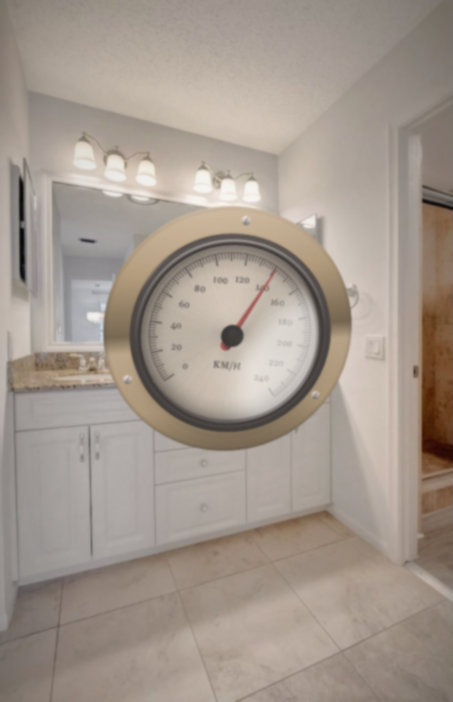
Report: 140 km/h
